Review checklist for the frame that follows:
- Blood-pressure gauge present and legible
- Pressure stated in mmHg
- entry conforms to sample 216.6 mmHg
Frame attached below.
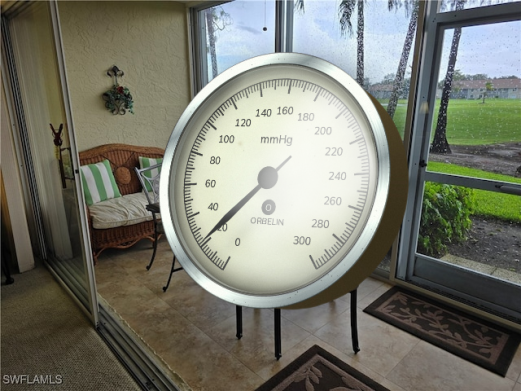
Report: 20 mmHg
